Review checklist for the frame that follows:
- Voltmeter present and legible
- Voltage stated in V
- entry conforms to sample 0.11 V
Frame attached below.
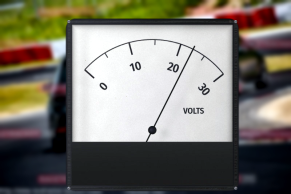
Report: 22.5 V
